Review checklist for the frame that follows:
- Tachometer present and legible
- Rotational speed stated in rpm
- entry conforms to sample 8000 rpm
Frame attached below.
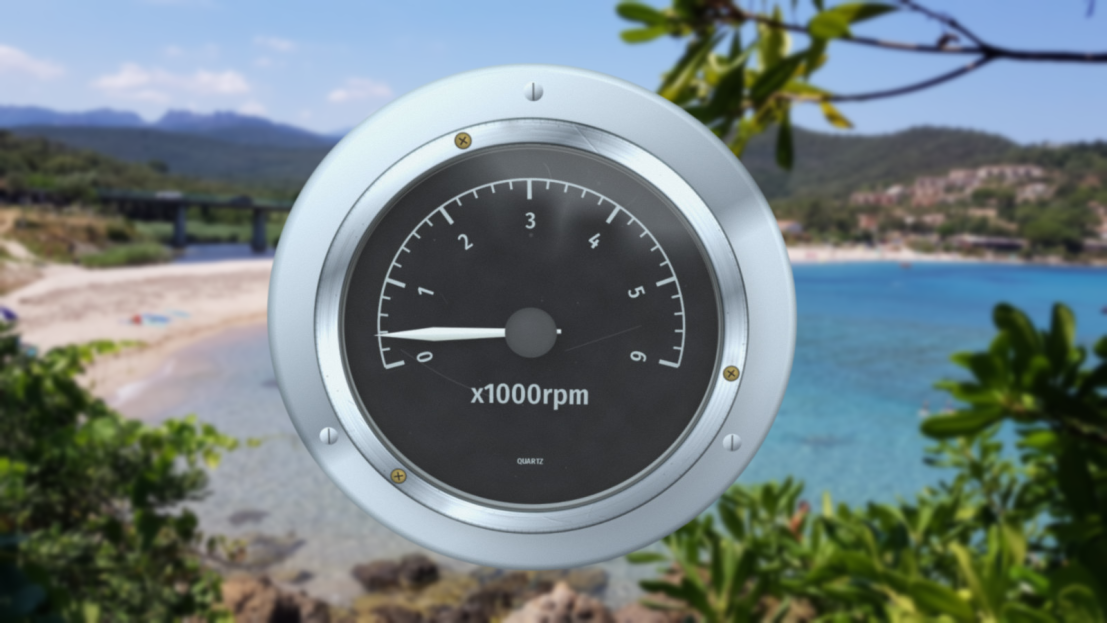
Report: 400 rpm
